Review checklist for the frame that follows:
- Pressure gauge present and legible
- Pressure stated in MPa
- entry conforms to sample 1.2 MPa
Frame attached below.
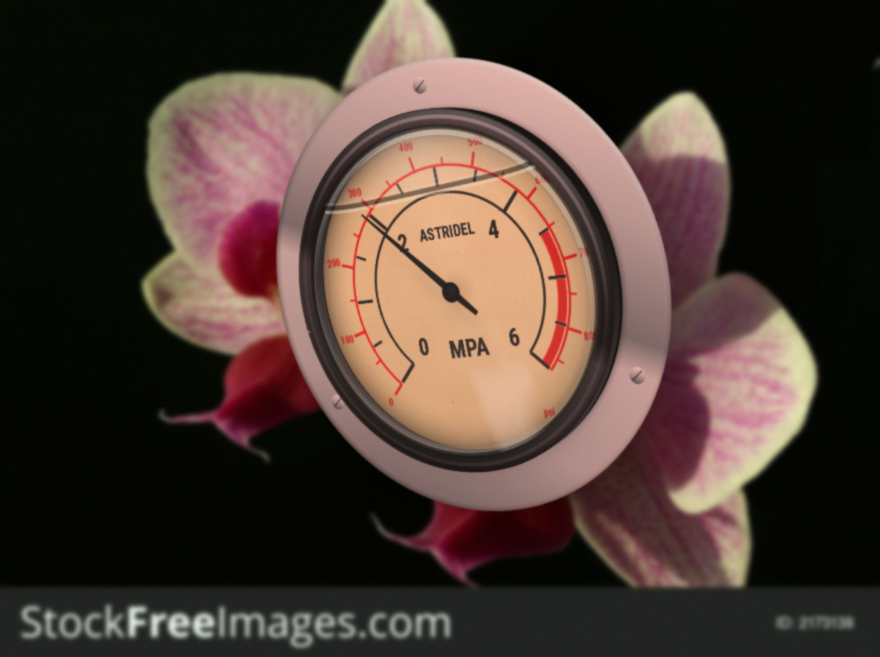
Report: 2 MPa
